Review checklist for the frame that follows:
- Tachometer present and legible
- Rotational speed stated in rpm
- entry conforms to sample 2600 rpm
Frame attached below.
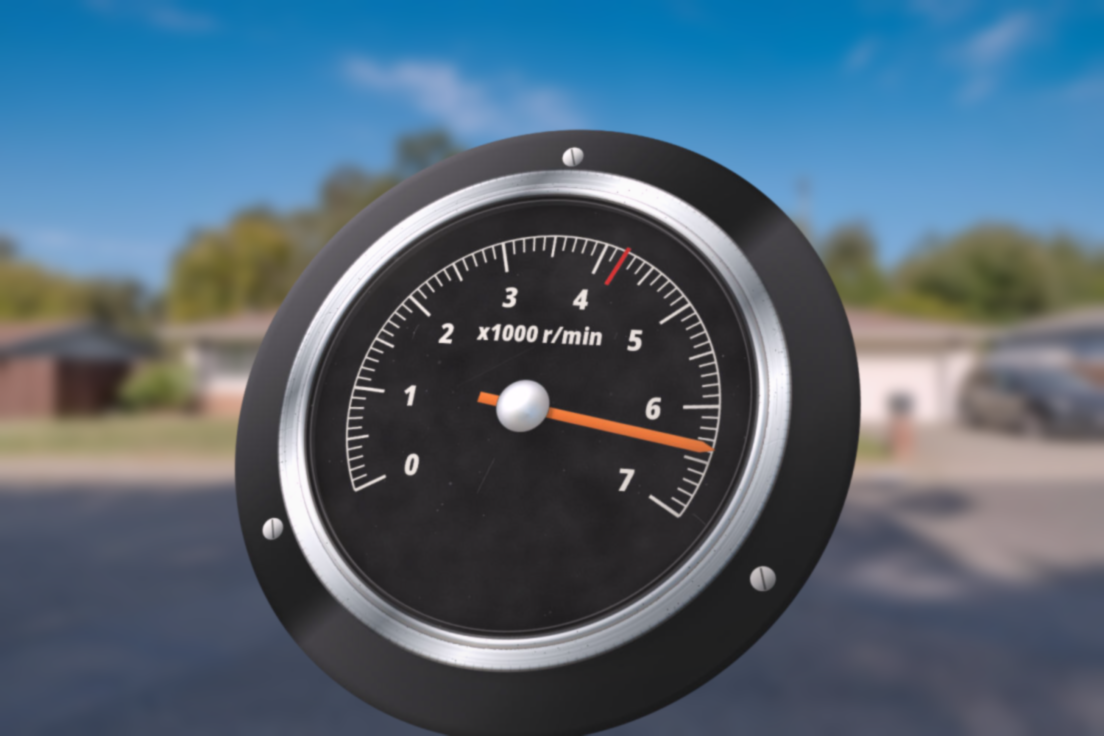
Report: 6400 rpm
